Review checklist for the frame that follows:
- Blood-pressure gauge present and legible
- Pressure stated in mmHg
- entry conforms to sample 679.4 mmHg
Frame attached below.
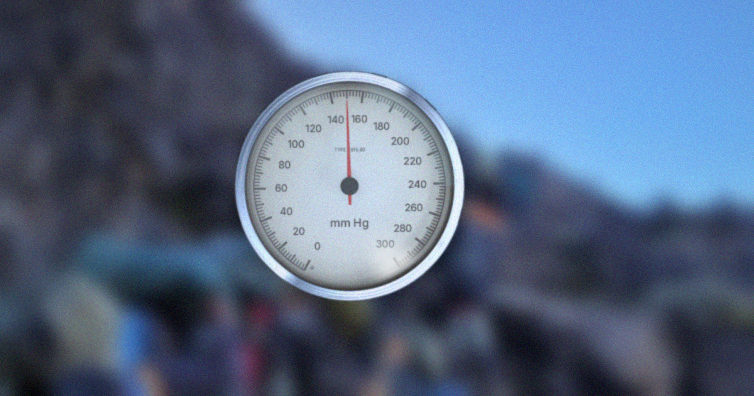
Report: 150 mmHg
